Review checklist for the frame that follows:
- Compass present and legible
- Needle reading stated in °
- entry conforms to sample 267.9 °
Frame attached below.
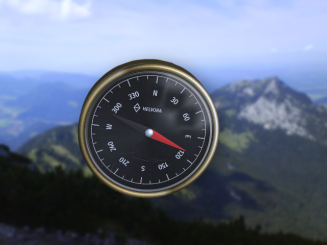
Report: 110 °
